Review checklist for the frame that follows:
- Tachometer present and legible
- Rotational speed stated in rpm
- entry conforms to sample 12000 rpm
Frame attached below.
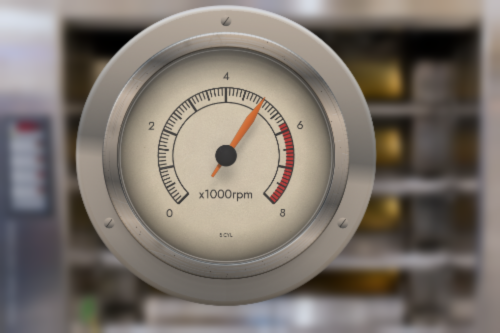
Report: 5000 rpm
